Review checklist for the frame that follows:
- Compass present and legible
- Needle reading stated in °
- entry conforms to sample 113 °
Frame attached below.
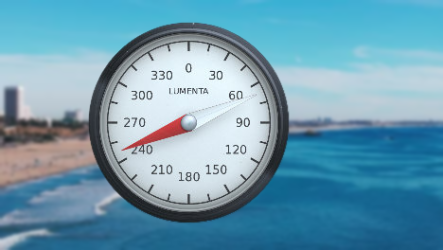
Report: 247.5 °
